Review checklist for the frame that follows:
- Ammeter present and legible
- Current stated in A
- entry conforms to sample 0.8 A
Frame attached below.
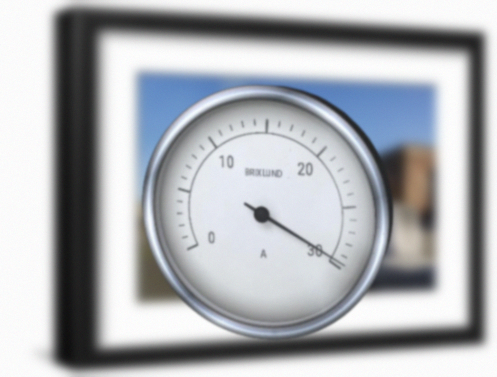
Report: 29.5 A
